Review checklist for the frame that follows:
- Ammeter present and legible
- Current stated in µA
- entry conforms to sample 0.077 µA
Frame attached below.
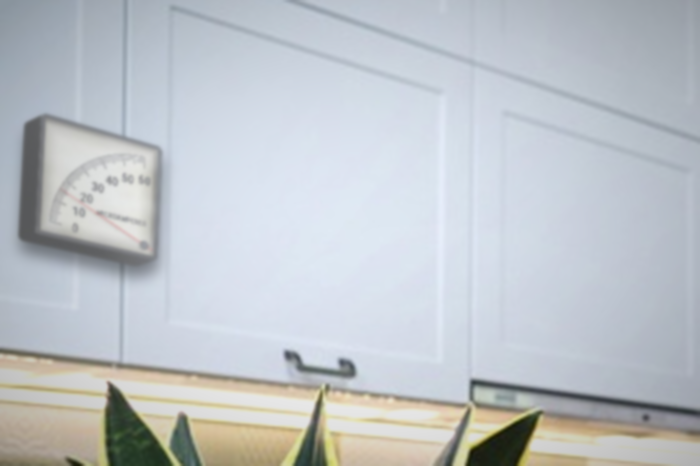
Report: 15 µA
